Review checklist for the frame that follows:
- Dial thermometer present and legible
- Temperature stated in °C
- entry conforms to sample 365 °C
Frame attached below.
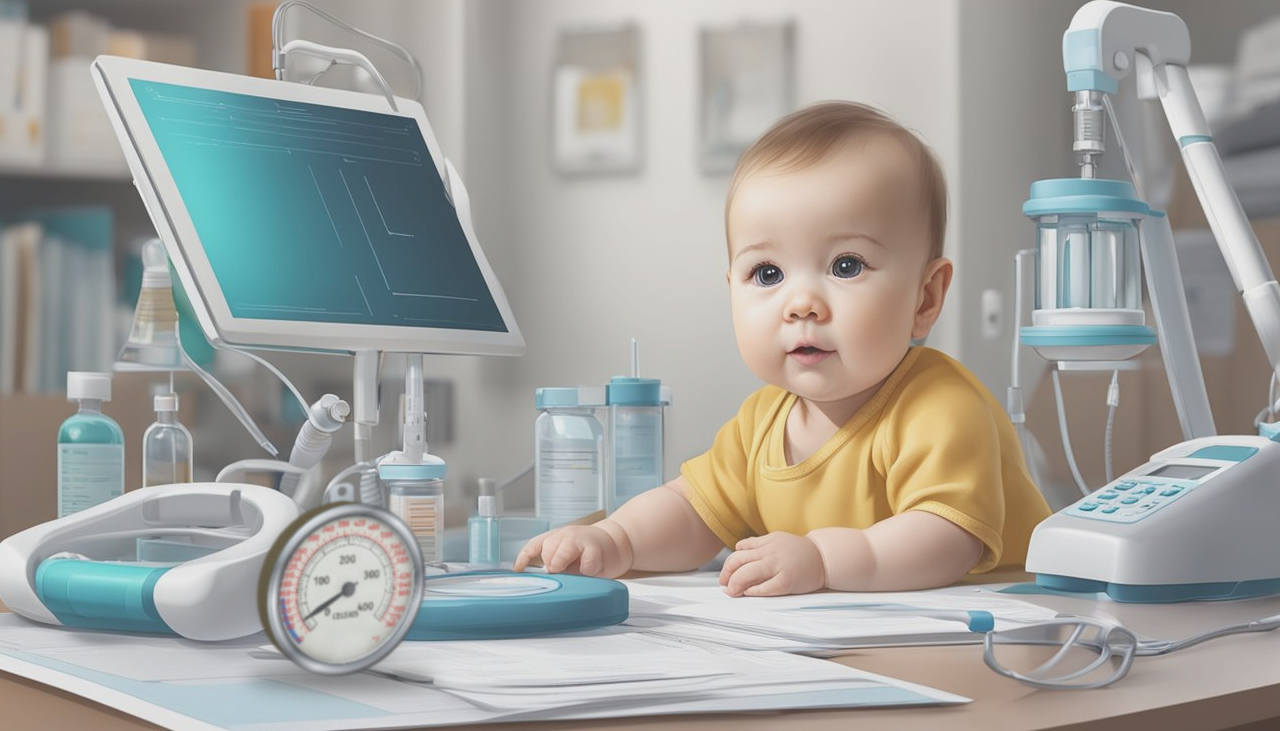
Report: 25 °C
